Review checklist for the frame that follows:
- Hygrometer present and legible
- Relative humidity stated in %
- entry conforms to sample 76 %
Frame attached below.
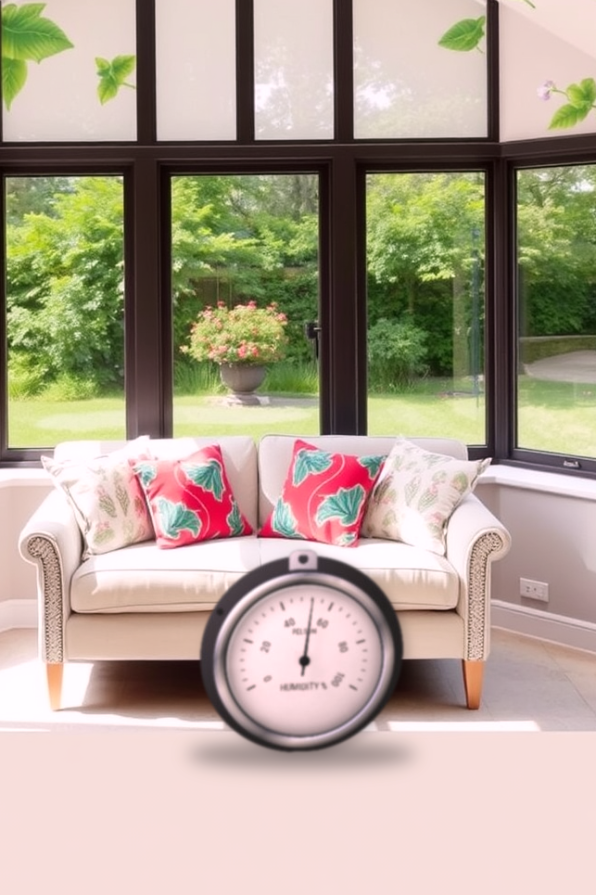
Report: 52 %
